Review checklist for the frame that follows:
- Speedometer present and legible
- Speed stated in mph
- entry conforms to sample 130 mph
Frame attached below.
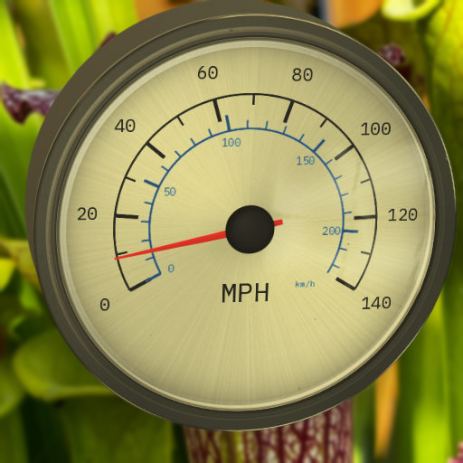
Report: 10 mph
